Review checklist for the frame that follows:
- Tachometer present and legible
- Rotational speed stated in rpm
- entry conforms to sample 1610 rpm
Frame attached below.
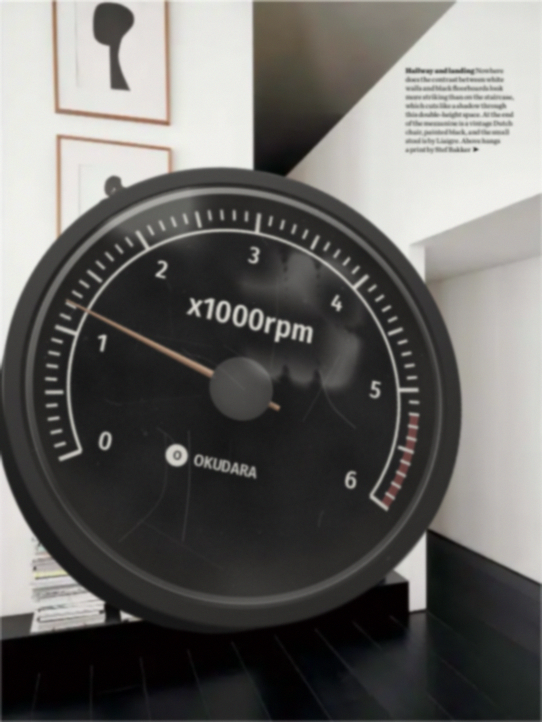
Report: 1200 rpm
